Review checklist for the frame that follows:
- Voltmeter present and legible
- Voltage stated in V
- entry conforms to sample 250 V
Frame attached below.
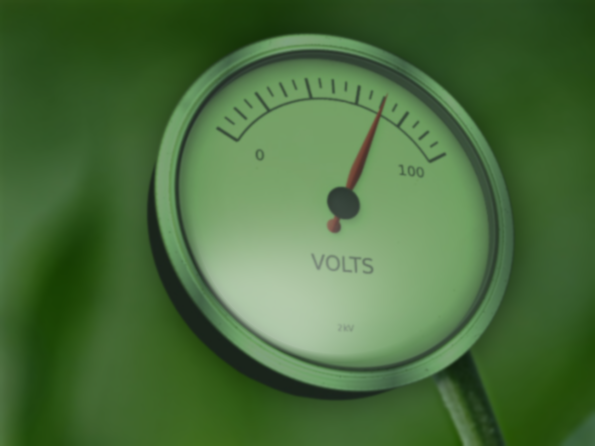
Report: 70 V
